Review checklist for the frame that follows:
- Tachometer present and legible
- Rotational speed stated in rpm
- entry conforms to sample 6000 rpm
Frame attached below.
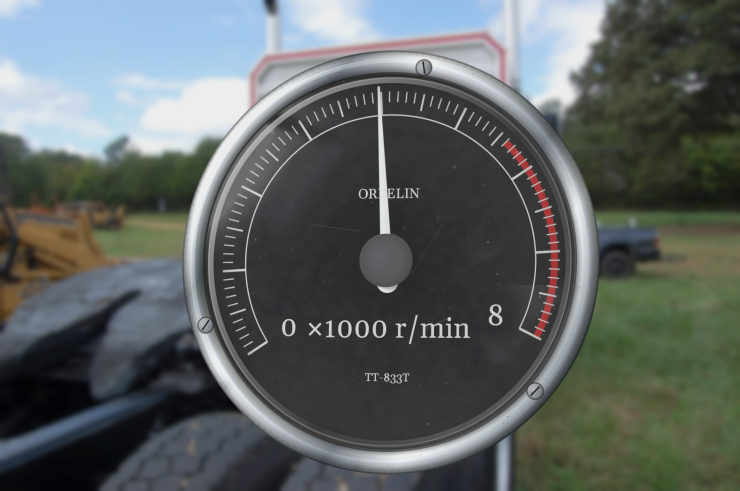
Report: 4000 rpm
